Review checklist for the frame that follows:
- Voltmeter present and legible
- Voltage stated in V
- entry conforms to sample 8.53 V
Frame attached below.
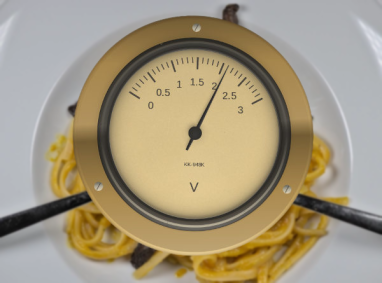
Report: 2.1 V
